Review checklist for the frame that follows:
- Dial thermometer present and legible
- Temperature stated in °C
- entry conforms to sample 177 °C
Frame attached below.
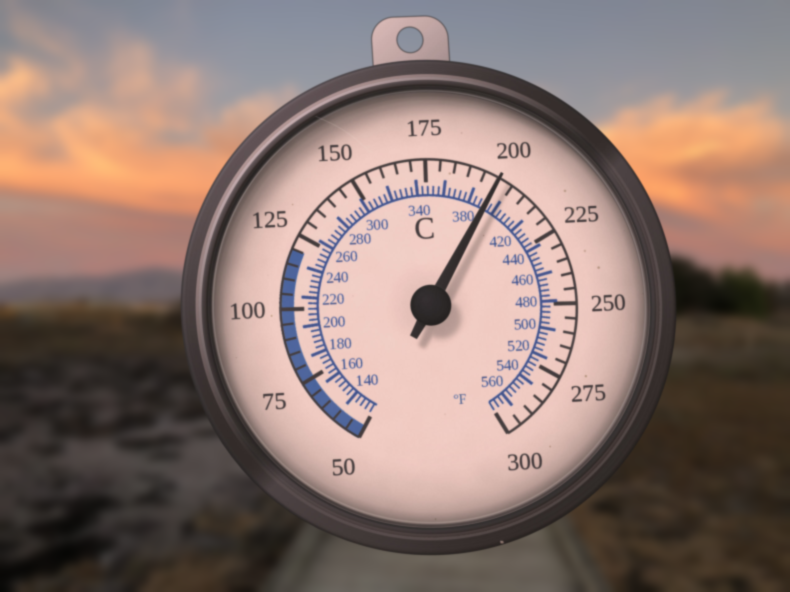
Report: 200 °C
